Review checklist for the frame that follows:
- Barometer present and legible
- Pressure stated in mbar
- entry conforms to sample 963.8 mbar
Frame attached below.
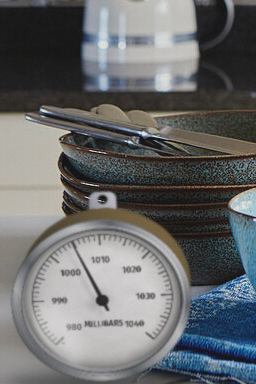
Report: 1005 mbar
